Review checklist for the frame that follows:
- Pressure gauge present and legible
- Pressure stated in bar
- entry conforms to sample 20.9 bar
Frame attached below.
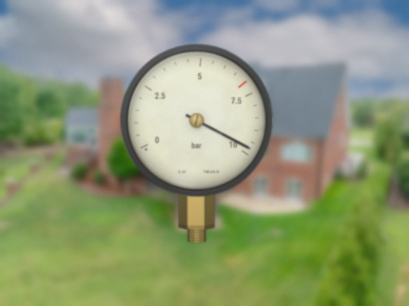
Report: 9.75 bar
